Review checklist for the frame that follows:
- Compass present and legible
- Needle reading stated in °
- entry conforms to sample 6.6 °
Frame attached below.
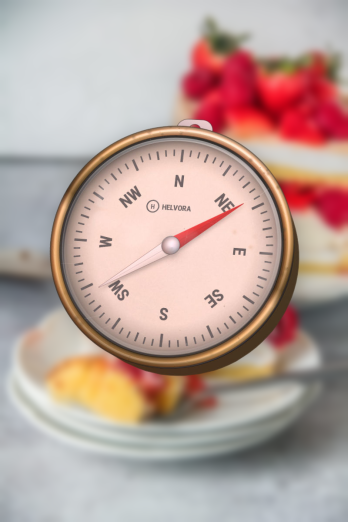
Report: 55 °
